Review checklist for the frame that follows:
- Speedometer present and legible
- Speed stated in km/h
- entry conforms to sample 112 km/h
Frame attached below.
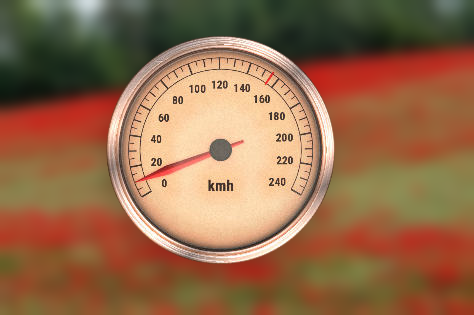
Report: 10 km/h
